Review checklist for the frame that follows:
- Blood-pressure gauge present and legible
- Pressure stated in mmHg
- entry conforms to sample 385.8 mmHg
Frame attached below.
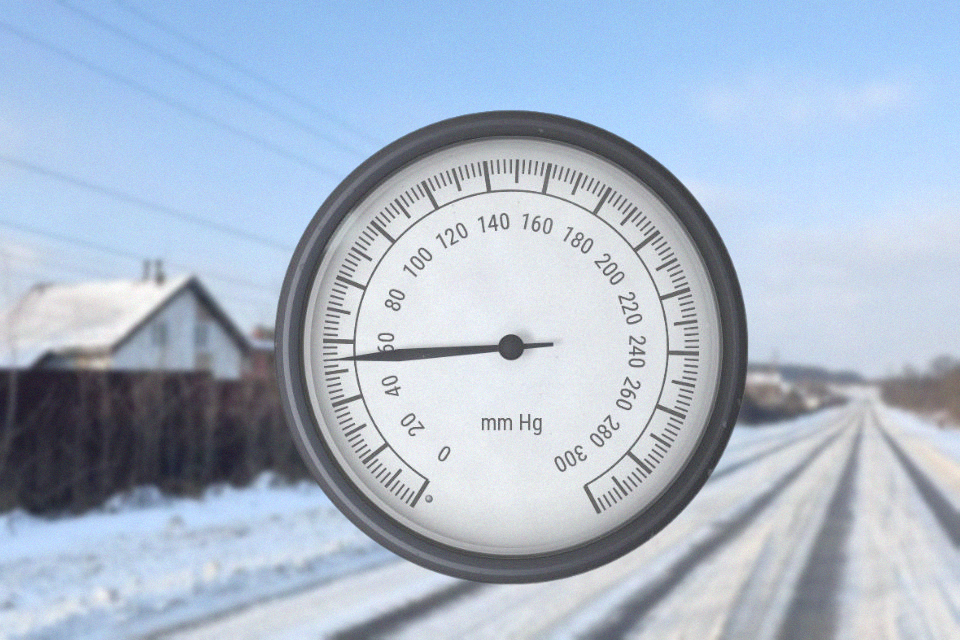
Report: 54 mmHg
